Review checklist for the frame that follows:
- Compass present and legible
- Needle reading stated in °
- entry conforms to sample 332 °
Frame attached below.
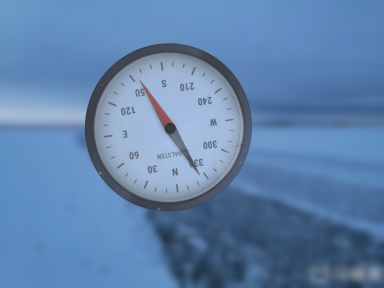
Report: 155 °
